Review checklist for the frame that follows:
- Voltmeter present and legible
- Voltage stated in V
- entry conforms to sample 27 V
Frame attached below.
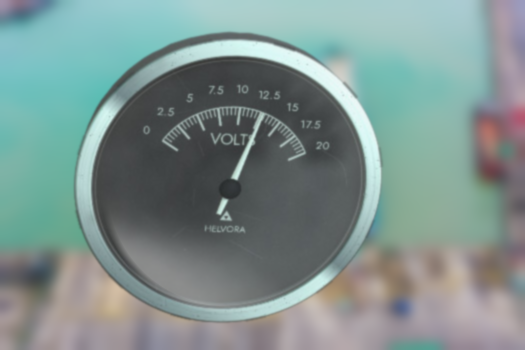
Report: 12.5 V
